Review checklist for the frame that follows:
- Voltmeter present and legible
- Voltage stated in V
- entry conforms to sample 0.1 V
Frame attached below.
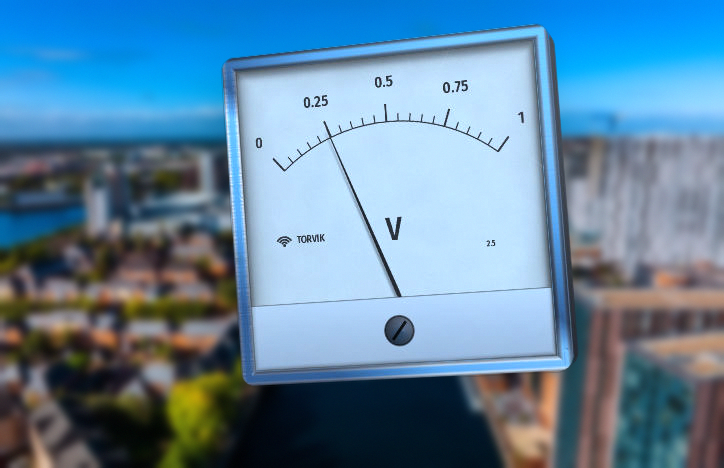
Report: 0.25 V
